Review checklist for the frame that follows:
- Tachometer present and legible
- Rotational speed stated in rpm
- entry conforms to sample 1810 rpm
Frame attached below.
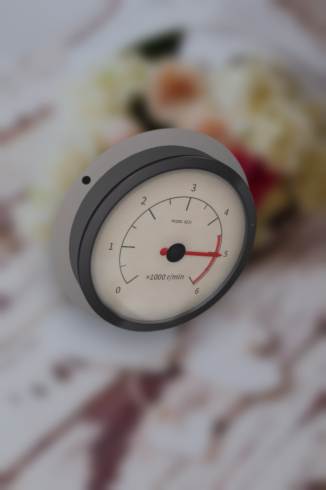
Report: 5000 rpm
